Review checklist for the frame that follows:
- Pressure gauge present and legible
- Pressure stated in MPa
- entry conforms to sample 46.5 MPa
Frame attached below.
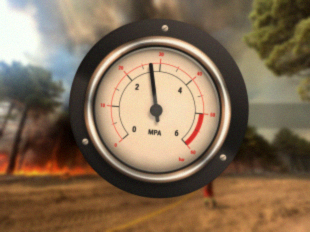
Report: 2.75 MPa
